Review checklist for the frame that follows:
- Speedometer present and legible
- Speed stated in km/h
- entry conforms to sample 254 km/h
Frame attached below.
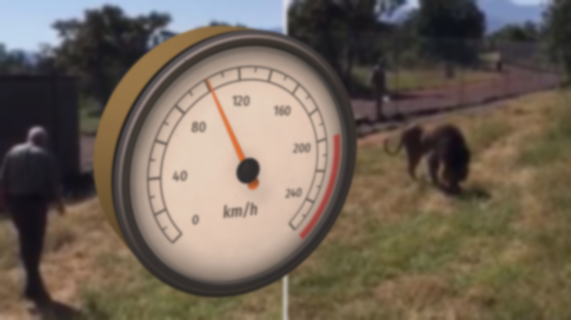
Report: 100 km/h
